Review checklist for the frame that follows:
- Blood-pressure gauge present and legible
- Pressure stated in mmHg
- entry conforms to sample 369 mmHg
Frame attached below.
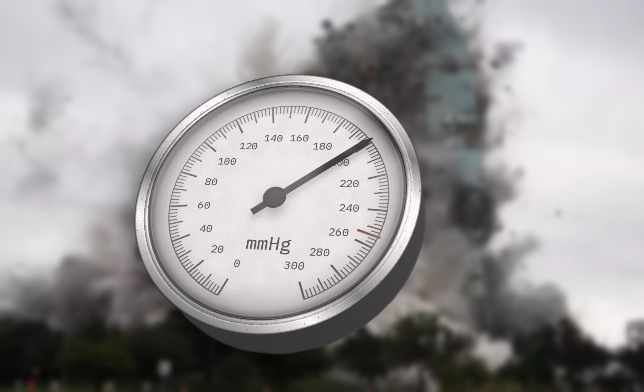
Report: 200 mmHg
